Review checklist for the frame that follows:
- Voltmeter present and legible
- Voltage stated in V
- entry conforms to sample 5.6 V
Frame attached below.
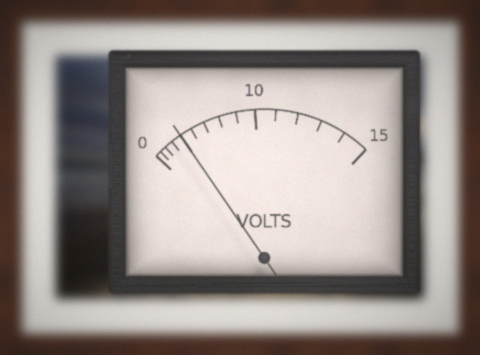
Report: 5 V
